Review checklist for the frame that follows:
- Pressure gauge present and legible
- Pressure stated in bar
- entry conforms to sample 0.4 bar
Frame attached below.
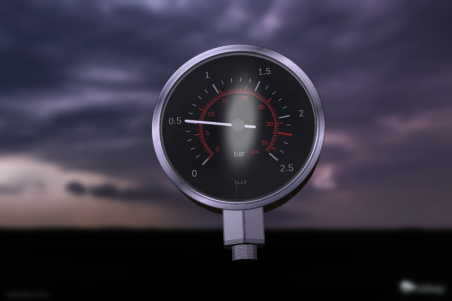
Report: 0.5 bar
